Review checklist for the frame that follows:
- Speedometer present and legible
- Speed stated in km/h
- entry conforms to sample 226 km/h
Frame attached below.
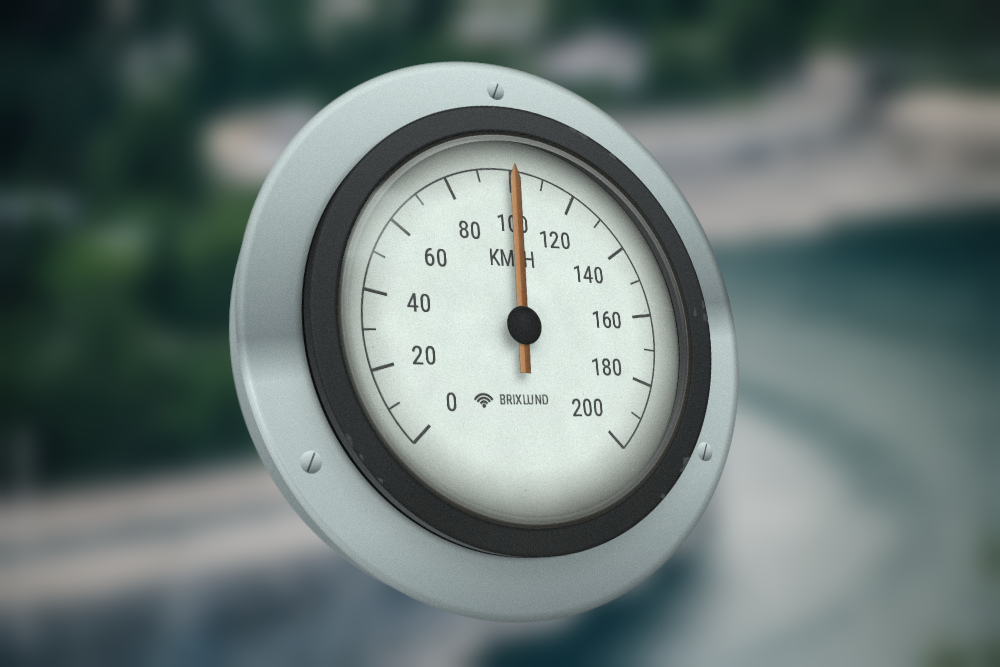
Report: 100 km/h
